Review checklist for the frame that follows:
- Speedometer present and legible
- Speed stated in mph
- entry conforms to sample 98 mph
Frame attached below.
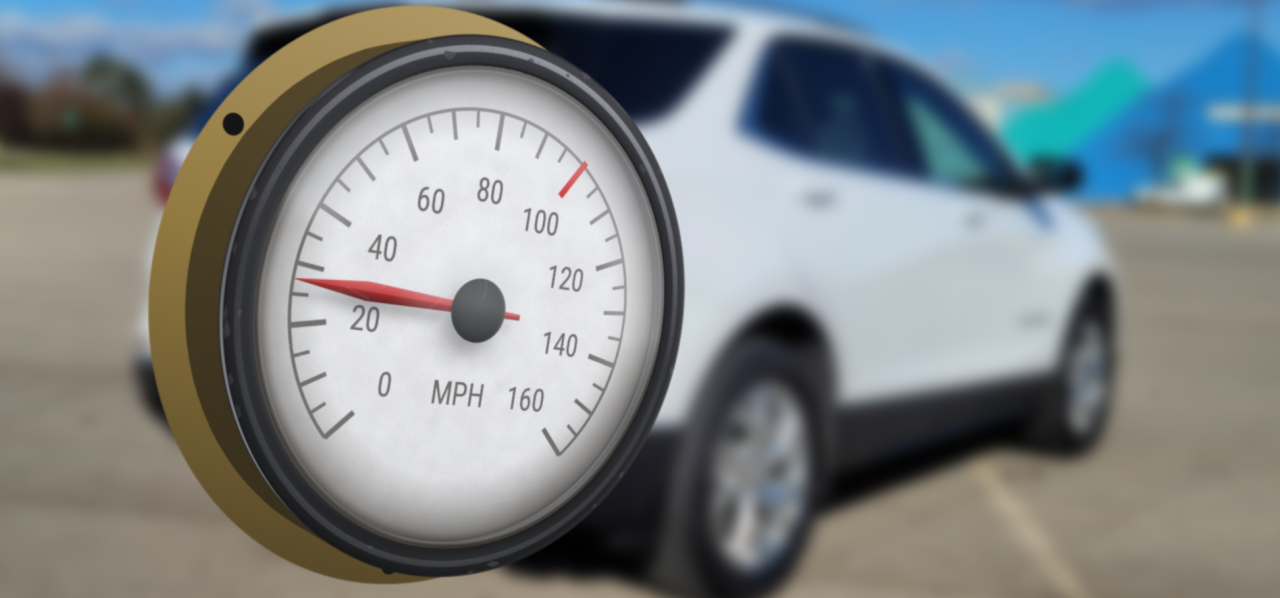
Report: 27.5 mph
